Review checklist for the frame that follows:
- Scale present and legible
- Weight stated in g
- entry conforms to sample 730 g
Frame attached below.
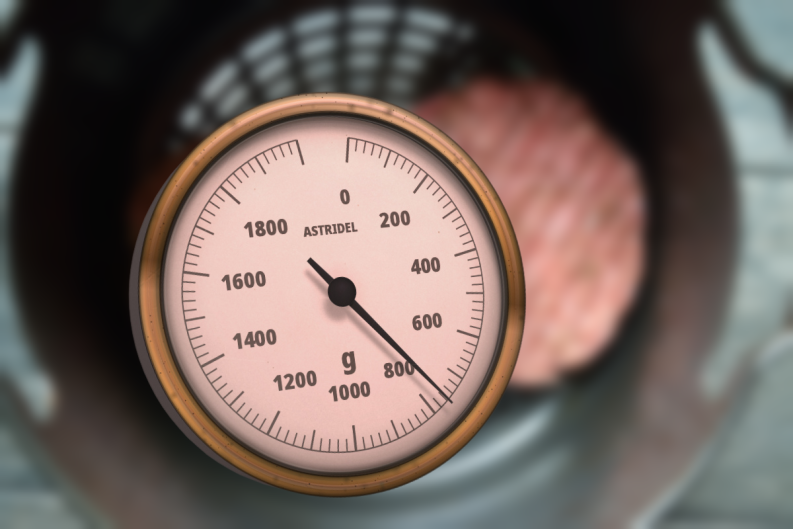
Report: 760 g
